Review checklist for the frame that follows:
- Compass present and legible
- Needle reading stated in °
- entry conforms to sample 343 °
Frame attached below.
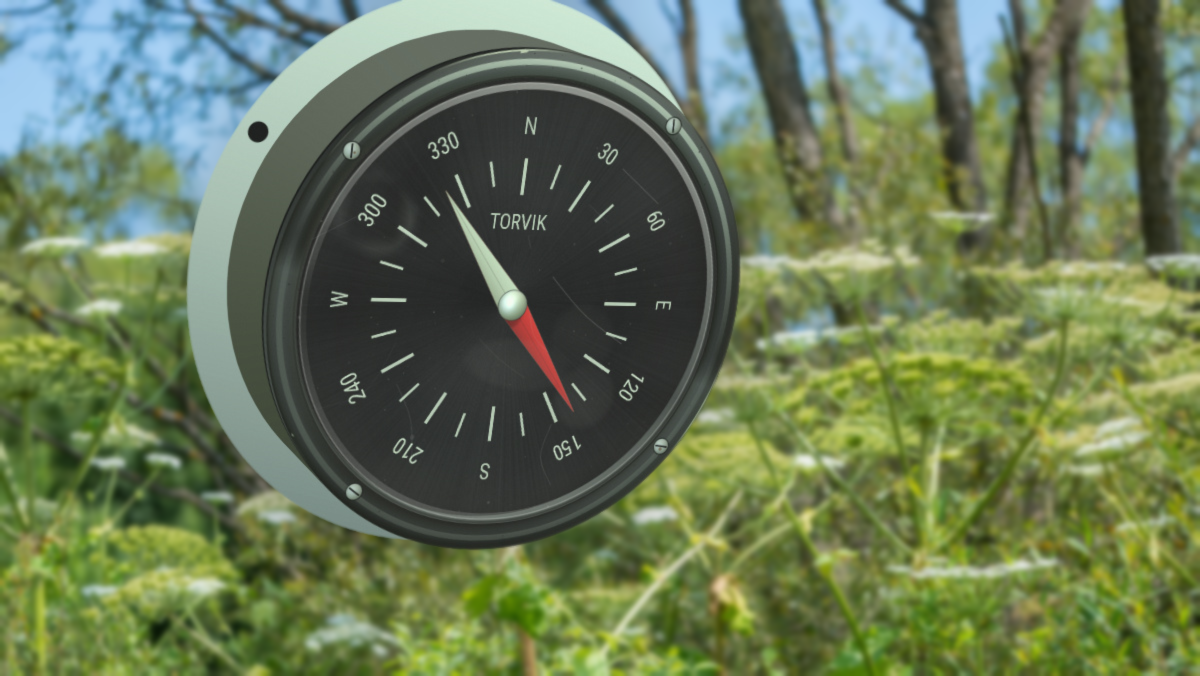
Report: 142.5 °
